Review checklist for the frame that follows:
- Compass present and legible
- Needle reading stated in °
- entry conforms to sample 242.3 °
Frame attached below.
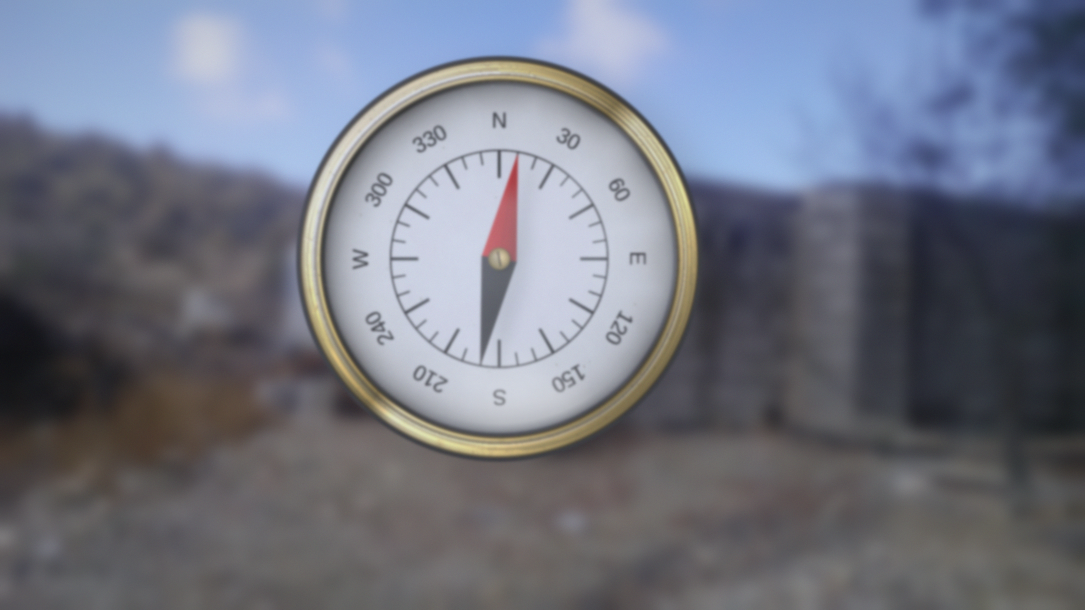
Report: 10 °
